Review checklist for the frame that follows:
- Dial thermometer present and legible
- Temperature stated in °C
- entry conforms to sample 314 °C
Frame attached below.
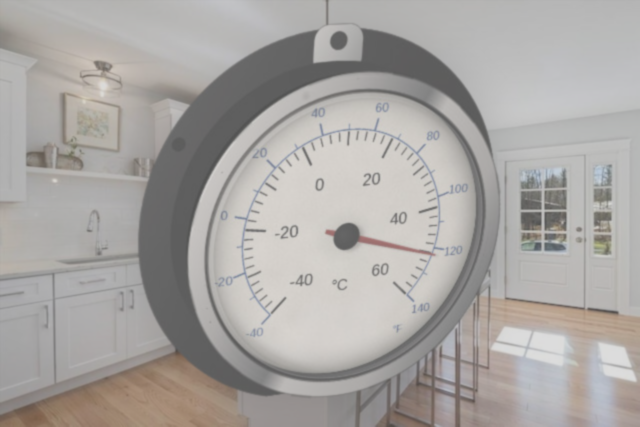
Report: 50 °C
